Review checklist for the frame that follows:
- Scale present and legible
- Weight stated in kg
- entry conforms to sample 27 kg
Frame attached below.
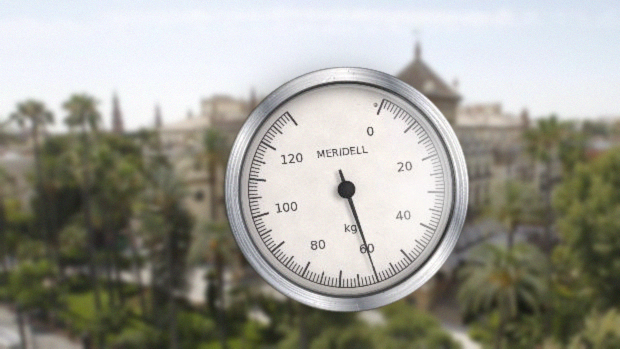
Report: 60 kg
